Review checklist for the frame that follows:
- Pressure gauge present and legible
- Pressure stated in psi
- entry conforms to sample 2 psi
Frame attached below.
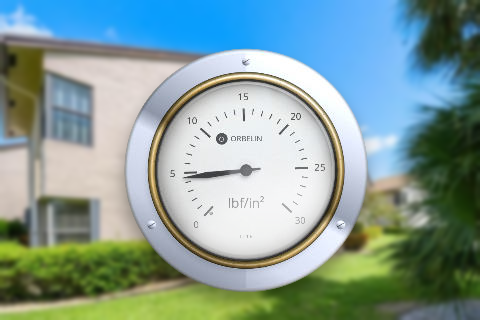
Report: 4.5 psi
